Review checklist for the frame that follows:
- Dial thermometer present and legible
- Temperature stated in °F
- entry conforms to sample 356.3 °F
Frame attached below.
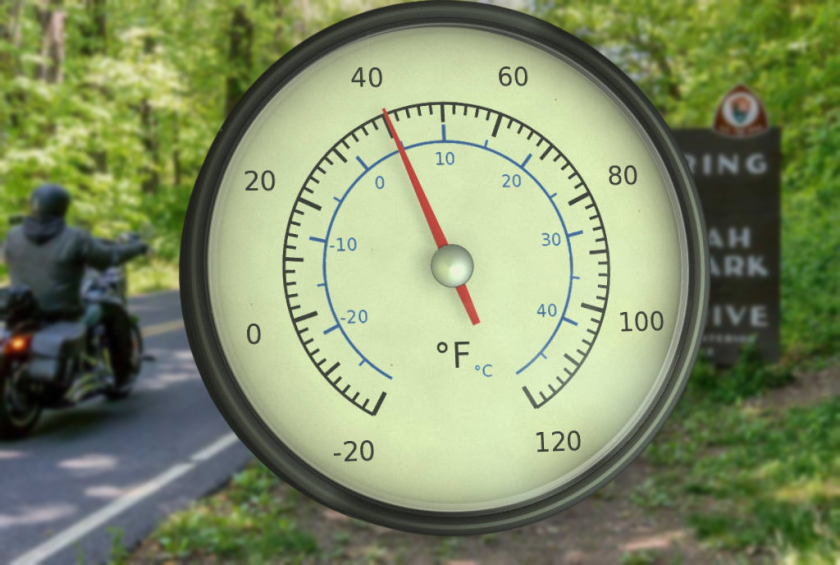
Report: 40 °F
